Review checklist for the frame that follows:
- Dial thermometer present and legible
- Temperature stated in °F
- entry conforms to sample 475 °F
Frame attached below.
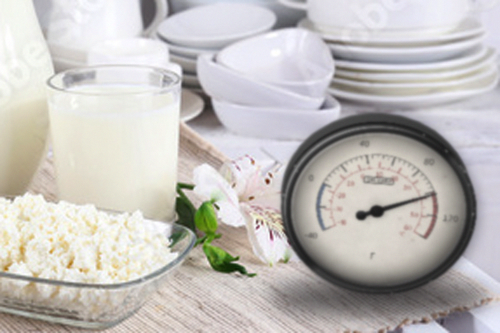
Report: 100 °F
